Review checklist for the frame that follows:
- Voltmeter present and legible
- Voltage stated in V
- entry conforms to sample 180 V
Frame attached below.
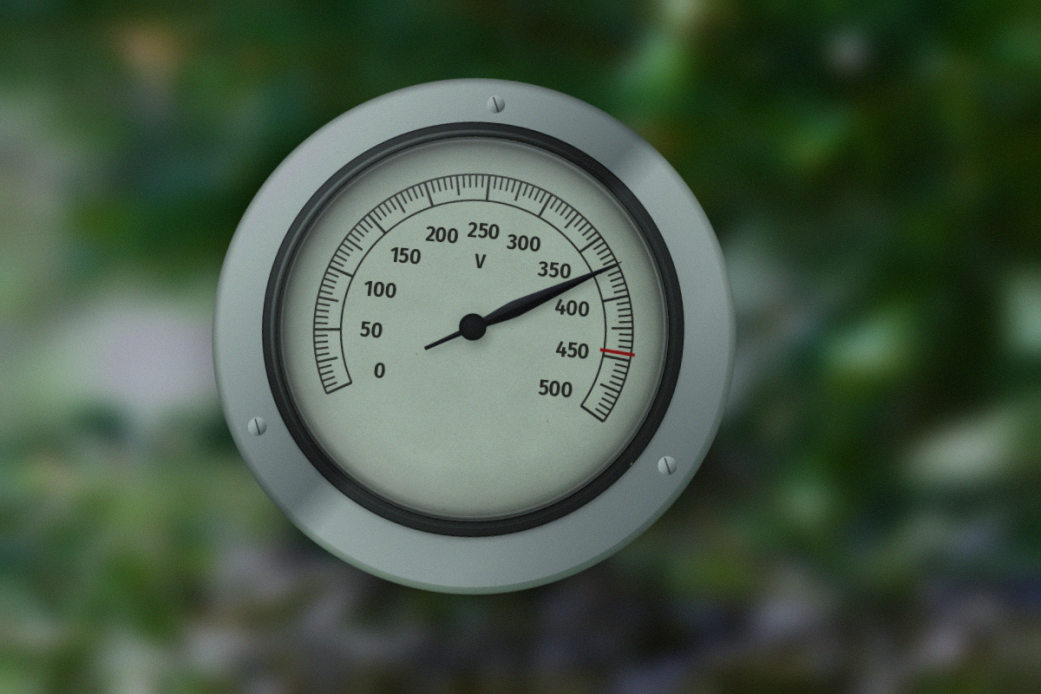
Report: 375 V
